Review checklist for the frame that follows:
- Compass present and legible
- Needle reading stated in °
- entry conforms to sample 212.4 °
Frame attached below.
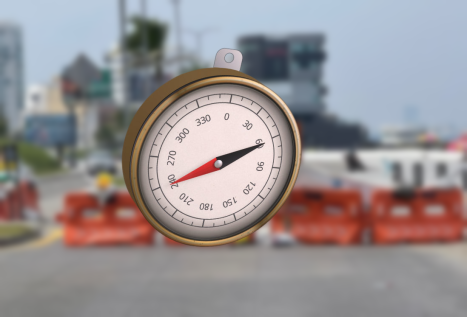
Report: 240 °
